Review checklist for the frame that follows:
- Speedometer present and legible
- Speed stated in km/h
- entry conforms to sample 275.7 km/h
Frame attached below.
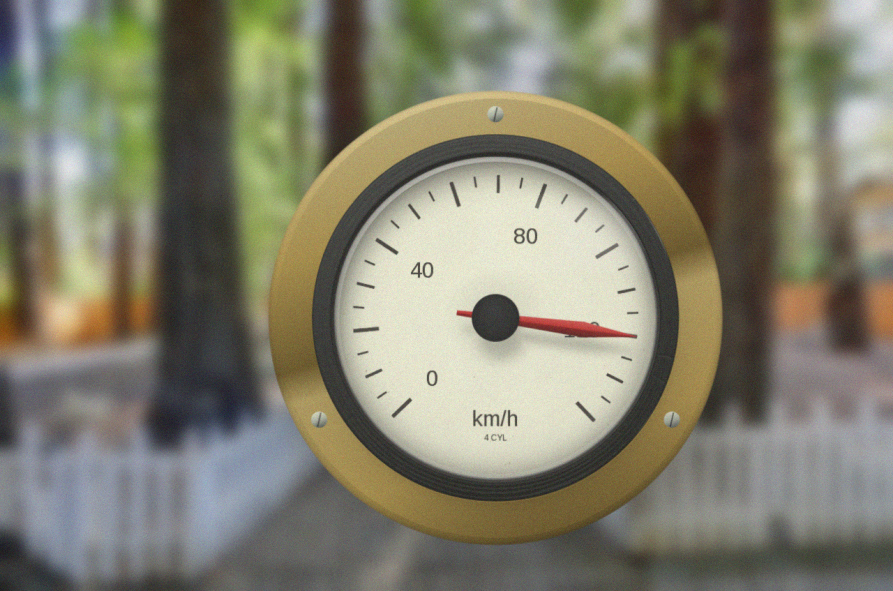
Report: 120 km/h
